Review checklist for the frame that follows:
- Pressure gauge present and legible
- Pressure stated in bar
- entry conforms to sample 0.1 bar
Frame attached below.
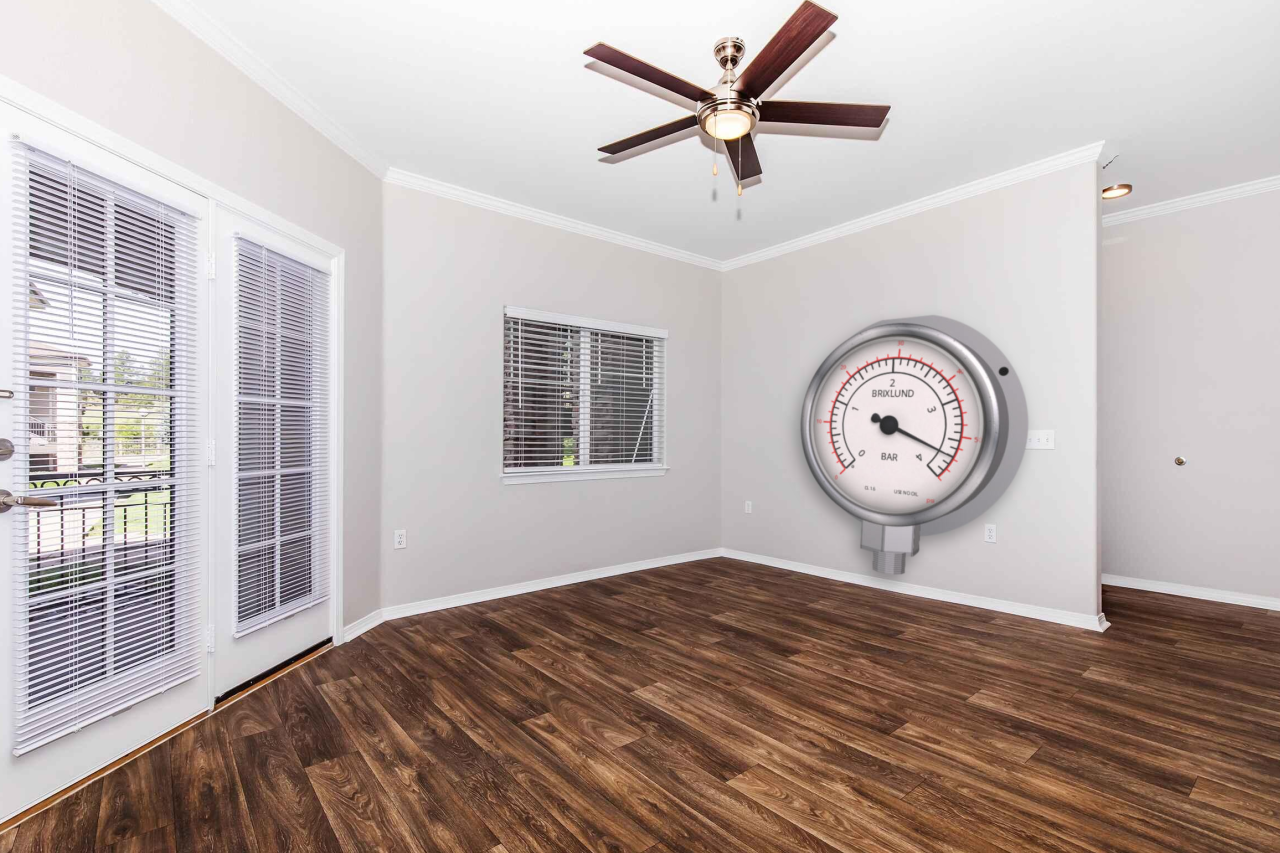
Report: 3.7 bar
